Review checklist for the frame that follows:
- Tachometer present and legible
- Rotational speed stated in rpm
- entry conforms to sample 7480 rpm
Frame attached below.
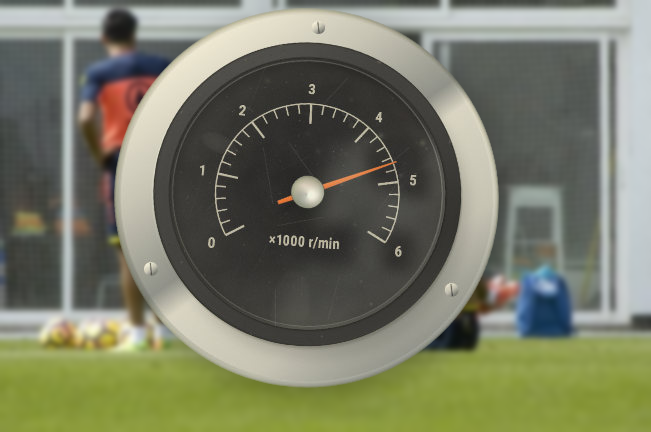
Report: 4700 rpm
